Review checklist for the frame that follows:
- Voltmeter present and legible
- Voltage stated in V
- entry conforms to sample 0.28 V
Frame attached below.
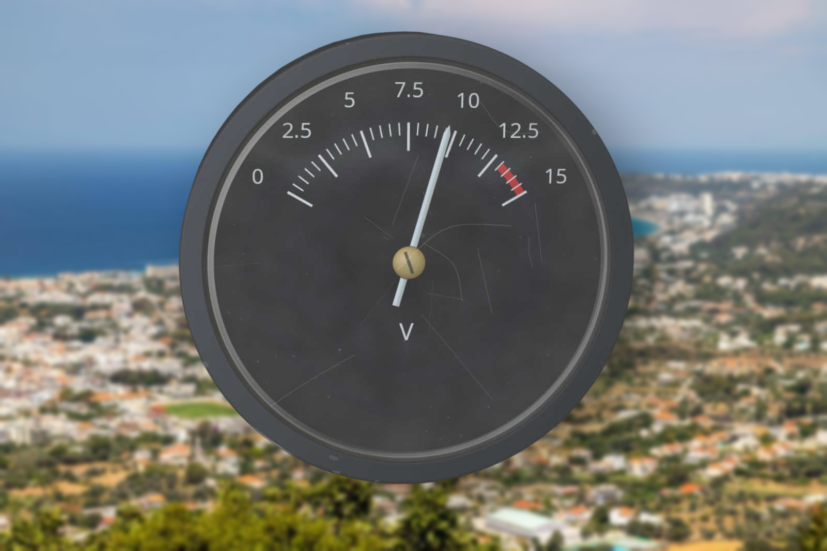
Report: 9.5 V
